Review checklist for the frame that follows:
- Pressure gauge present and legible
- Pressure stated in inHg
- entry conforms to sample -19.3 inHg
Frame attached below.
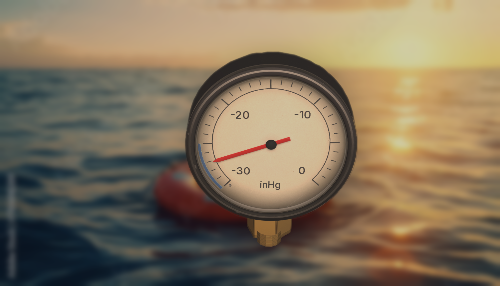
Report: -27 inHg
